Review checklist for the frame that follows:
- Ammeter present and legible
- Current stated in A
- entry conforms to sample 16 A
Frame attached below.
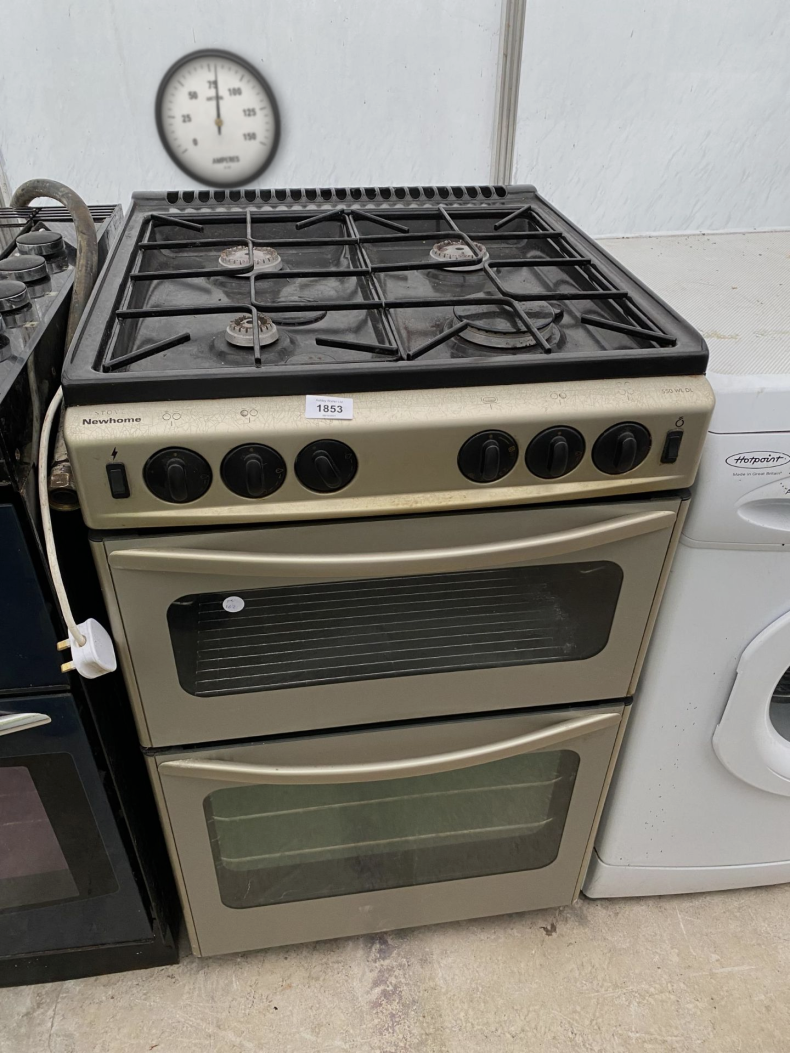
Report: 80 A
